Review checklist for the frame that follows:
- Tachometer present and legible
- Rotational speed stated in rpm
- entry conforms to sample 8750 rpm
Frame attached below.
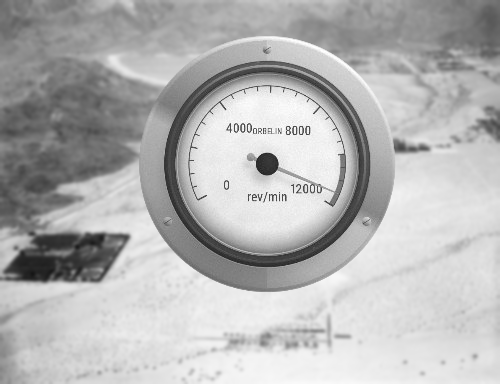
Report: 11500 rpm
